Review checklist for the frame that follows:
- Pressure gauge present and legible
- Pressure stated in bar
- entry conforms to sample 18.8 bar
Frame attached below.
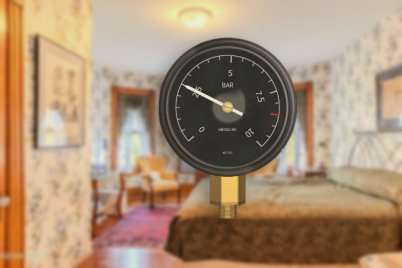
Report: 2.5 bar
